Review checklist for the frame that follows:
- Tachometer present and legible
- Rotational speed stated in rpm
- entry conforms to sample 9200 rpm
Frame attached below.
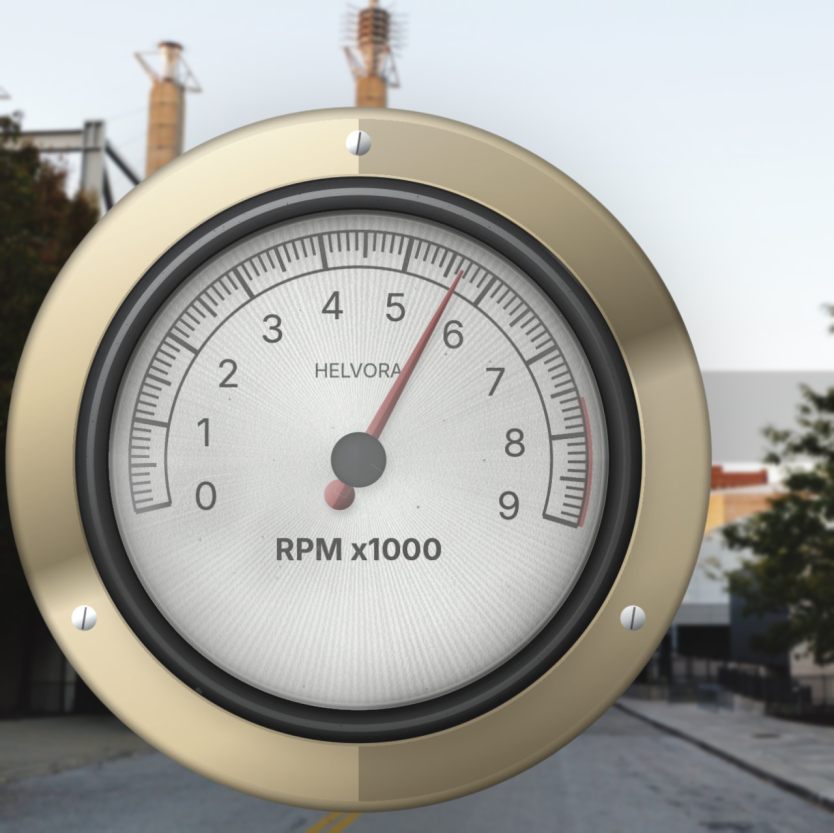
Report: 5650 rpm
